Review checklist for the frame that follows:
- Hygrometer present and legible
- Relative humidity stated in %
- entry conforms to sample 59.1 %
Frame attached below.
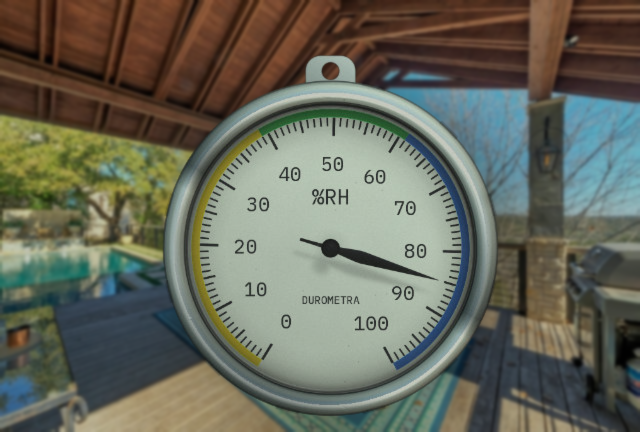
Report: 85 %
